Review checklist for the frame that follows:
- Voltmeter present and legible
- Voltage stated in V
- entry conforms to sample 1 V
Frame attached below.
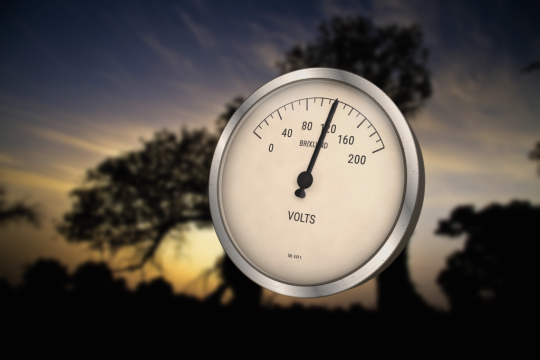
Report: 120 V
